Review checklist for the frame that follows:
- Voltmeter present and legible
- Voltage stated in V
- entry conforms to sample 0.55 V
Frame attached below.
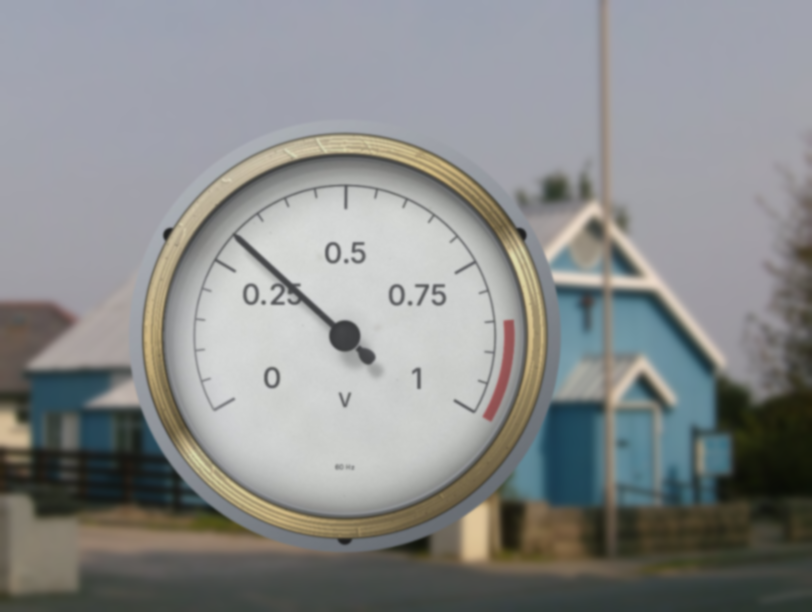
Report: 0.3 V
